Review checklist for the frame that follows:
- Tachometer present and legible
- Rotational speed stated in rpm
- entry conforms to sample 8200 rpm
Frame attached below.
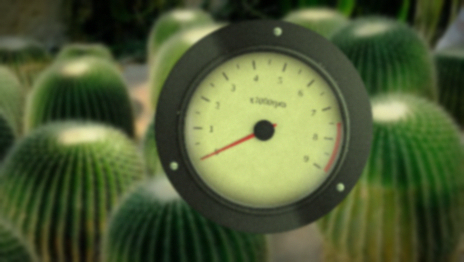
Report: 0 rpm
